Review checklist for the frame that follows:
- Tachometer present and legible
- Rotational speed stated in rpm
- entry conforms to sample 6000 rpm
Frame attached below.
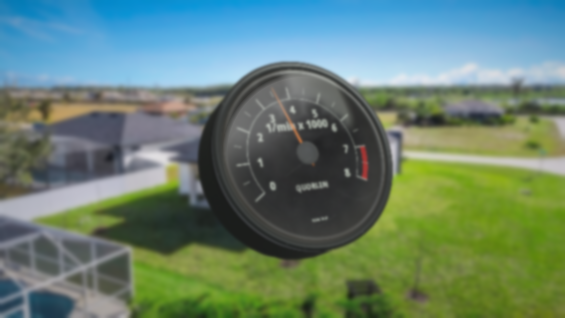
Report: 3500 rpm
